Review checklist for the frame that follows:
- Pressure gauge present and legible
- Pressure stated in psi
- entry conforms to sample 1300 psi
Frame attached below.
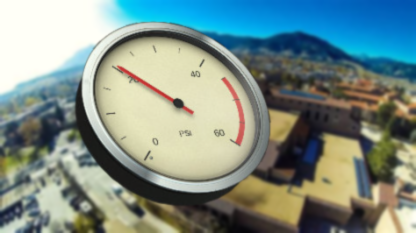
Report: 20 psi
